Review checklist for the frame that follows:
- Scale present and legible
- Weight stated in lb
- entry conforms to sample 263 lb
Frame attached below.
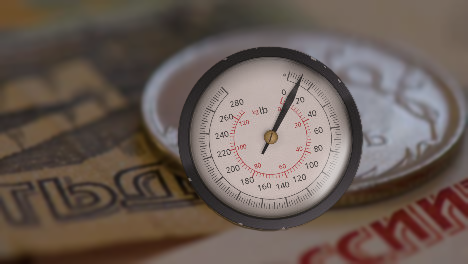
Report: 10 lb
